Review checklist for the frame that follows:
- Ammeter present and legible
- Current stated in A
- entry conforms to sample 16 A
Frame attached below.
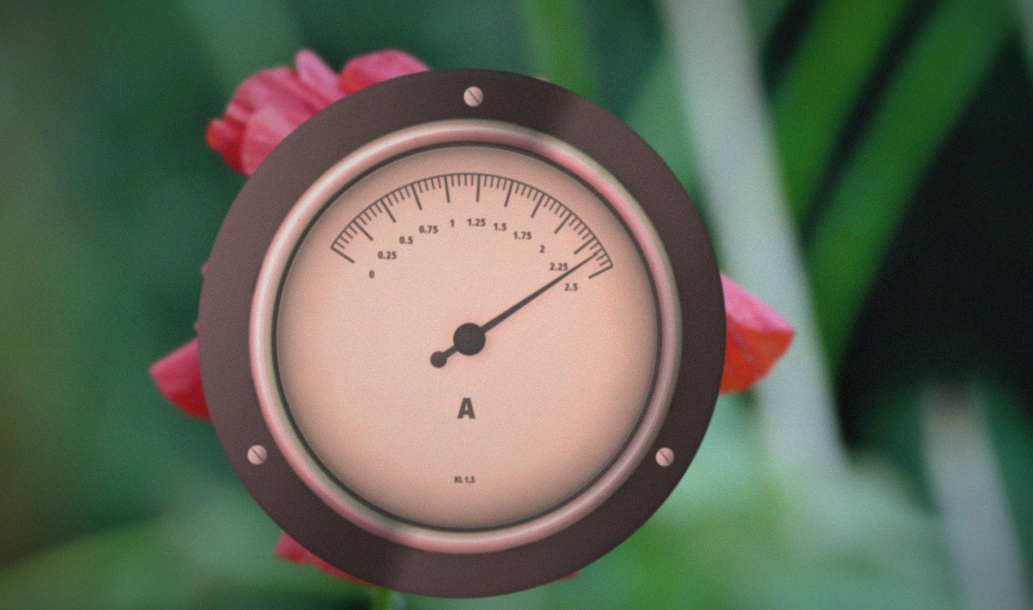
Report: 2.35 A
